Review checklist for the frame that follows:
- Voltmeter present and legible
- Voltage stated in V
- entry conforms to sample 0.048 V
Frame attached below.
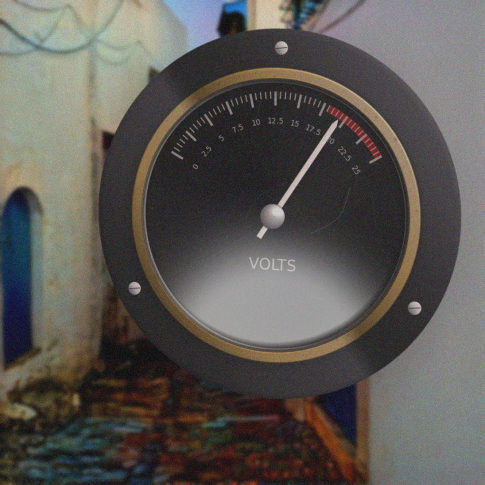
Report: 19.5 V
